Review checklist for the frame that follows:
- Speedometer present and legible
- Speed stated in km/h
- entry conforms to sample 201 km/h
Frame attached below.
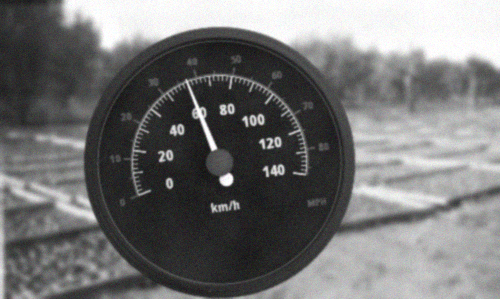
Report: 60 km/h
